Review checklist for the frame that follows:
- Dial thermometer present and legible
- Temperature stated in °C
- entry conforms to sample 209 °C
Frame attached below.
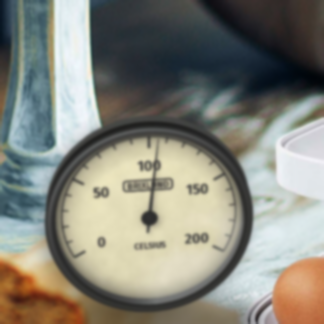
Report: 105 °C
